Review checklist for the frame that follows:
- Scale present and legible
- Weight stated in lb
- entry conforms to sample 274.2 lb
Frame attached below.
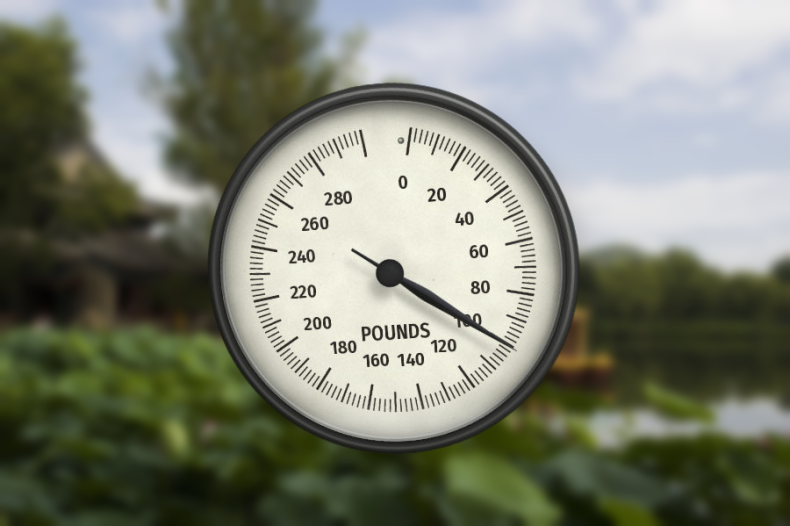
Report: 100 lb
